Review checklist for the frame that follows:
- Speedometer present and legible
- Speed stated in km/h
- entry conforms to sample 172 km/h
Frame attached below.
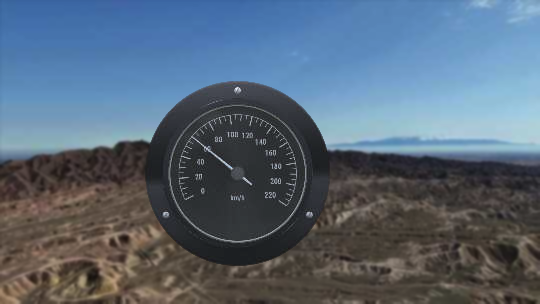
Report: 60 km/h
